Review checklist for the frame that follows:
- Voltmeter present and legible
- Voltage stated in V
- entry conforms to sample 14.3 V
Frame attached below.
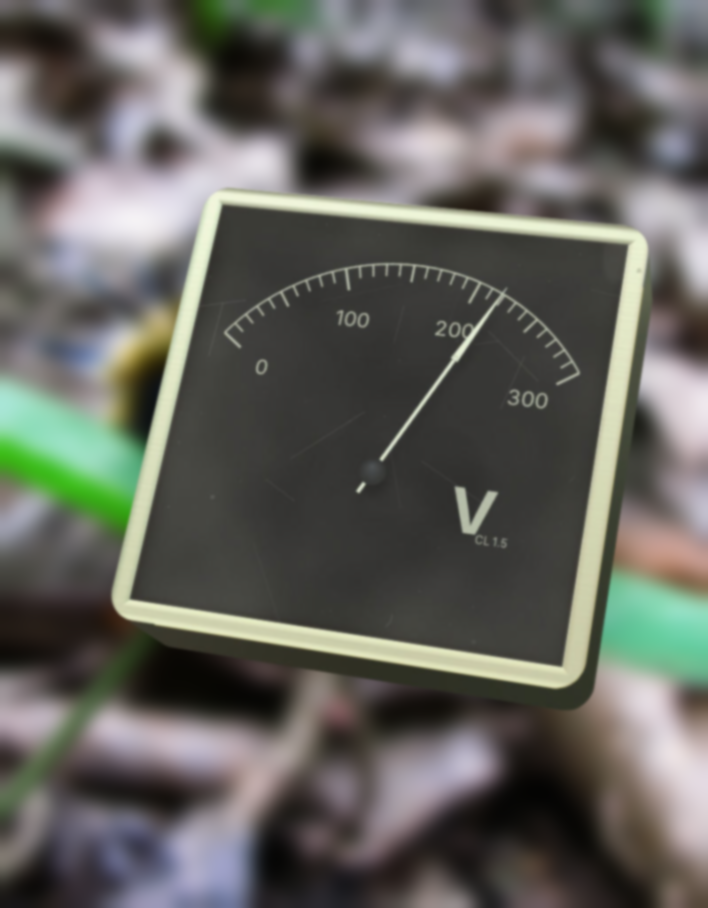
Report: 220 V
